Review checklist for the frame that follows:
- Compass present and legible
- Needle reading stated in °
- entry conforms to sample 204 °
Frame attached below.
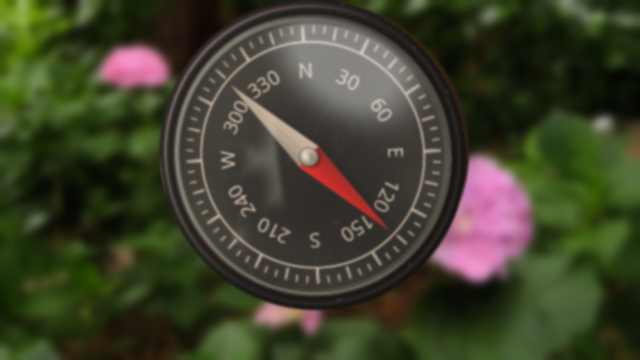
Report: 135 °
